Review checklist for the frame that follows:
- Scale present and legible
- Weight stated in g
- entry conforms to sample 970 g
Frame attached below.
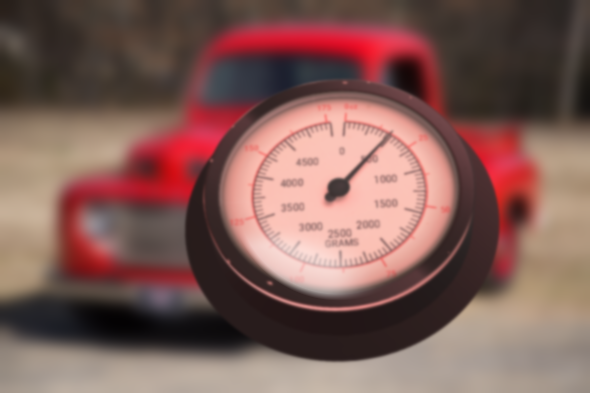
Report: 500 g
